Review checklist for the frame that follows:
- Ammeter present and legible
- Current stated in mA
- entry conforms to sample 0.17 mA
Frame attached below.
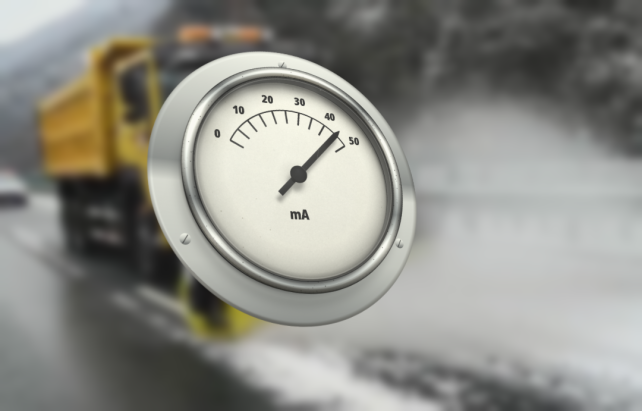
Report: 45 mA
